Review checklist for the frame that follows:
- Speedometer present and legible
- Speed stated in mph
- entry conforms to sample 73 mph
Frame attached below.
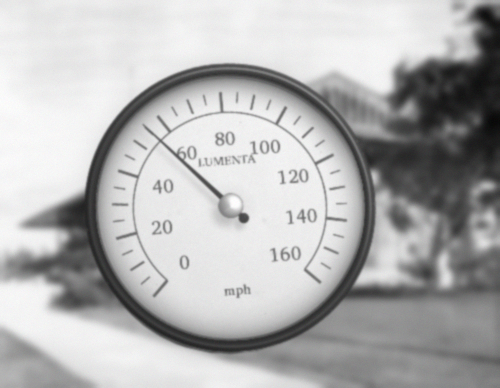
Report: 55 mph
